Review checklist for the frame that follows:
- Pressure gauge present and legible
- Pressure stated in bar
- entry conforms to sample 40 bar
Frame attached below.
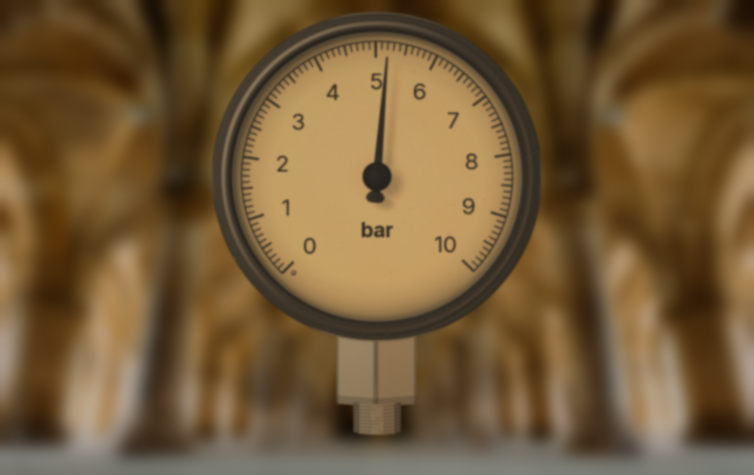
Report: 5.2 bar
